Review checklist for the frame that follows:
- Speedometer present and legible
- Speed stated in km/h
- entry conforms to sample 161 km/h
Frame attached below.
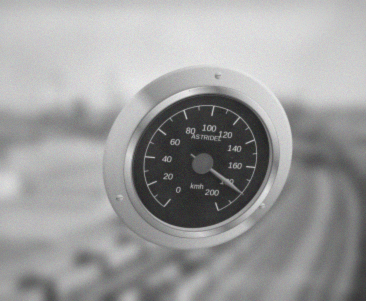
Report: 180 km/h
